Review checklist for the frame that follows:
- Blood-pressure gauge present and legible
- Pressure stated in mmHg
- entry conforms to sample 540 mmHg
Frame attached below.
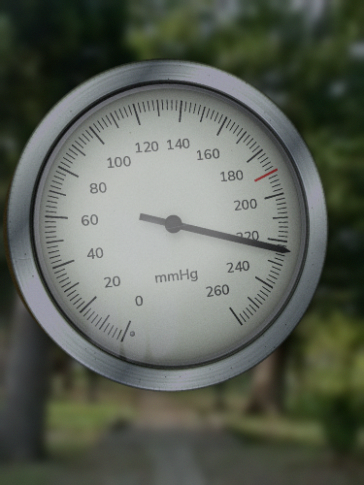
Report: 224 mmHg
